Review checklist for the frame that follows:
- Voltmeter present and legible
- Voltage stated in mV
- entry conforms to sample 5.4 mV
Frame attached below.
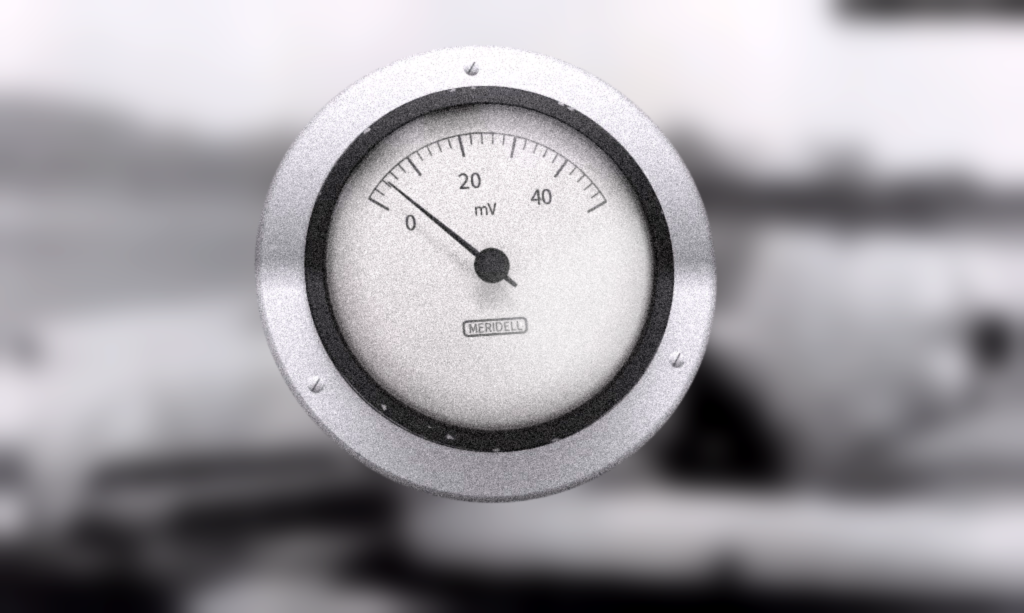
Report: 4 mV
